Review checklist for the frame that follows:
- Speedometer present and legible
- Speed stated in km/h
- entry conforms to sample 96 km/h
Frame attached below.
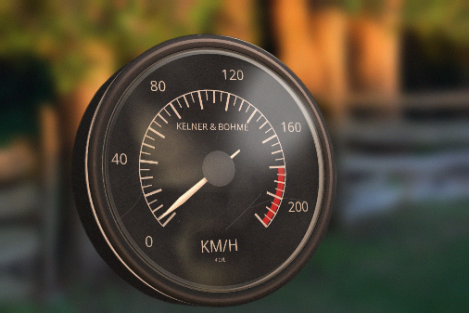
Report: 5 km/h
